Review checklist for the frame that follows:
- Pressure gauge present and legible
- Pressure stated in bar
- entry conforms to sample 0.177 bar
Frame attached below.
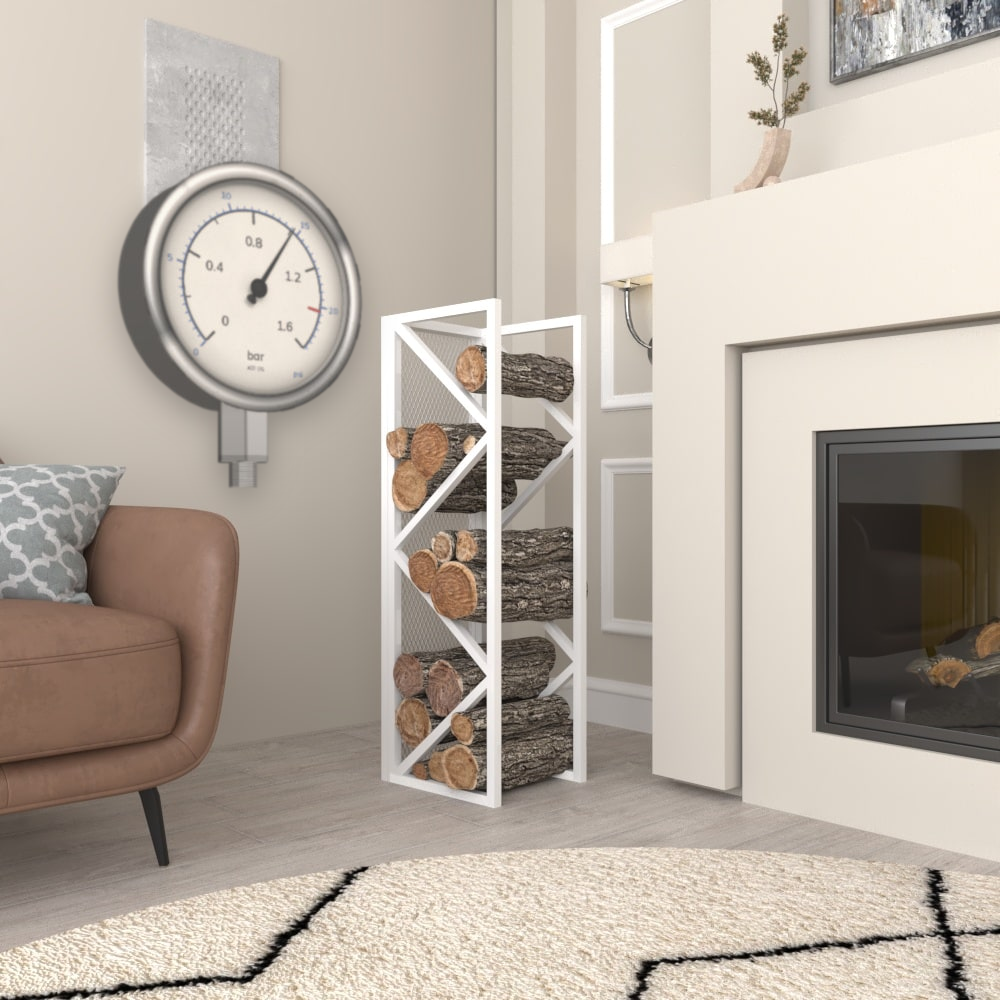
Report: 1 bar
